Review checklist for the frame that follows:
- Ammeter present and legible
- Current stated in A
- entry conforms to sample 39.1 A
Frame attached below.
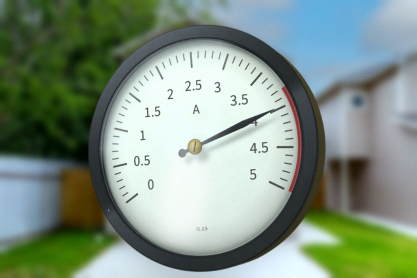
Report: 4 A
